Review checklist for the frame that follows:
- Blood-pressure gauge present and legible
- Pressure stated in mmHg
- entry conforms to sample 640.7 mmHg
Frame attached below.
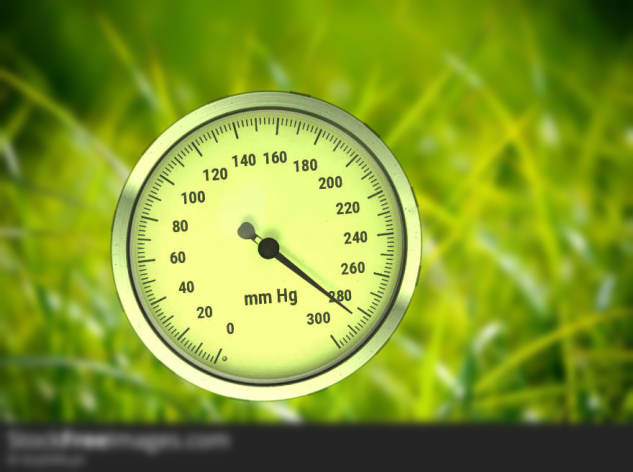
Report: 284 mmHg
